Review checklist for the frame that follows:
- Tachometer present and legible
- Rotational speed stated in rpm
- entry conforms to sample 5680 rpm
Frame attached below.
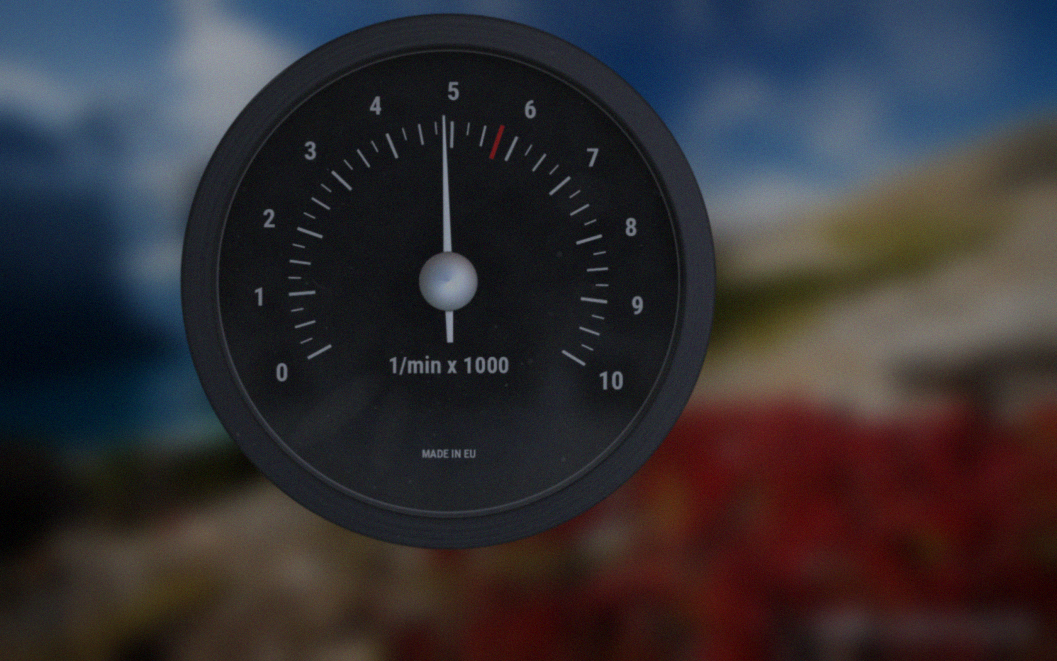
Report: 4875 rpm
